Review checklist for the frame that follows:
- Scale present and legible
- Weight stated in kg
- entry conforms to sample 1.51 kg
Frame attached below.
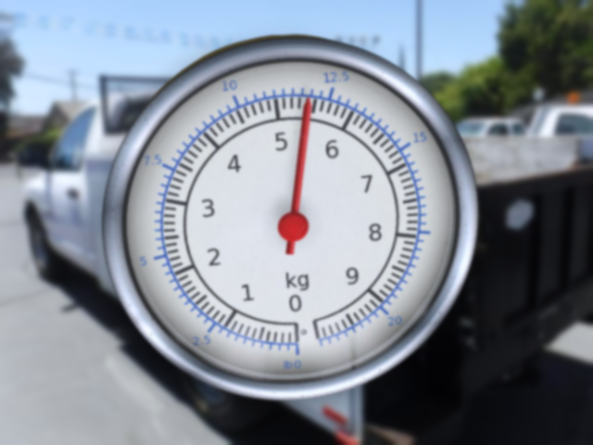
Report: 5.4 kg
